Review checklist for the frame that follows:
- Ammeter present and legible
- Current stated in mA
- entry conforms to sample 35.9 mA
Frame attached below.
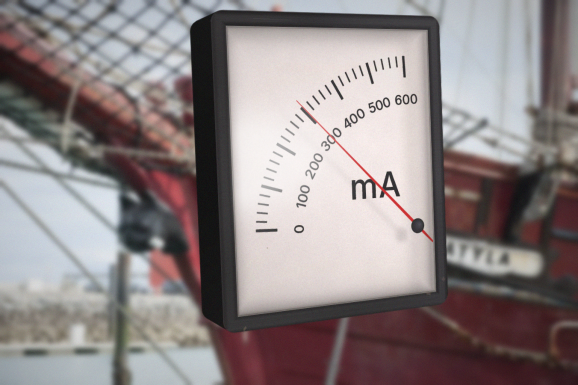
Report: 300 mA
